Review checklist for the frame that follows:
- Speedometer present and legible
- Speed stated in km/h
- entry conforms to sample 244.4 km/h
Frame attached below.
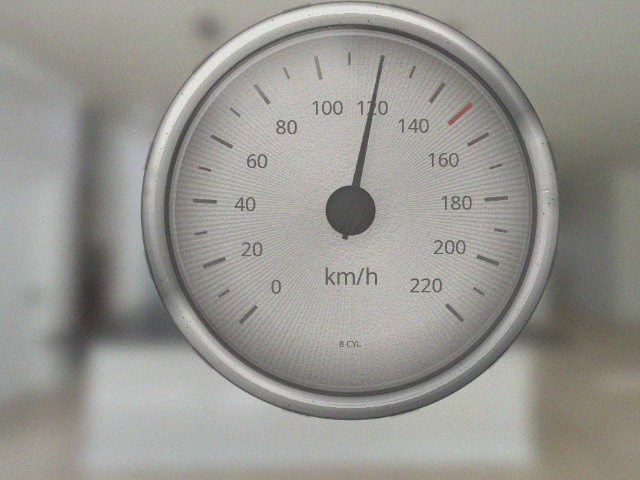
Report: 120 km/h
